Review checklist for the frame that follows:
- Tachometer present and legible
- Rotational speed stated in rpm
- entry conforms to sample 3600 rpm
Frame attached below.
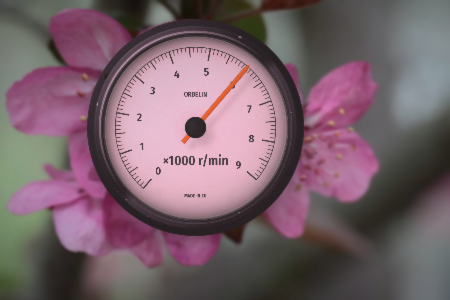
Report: 6000 rpm
